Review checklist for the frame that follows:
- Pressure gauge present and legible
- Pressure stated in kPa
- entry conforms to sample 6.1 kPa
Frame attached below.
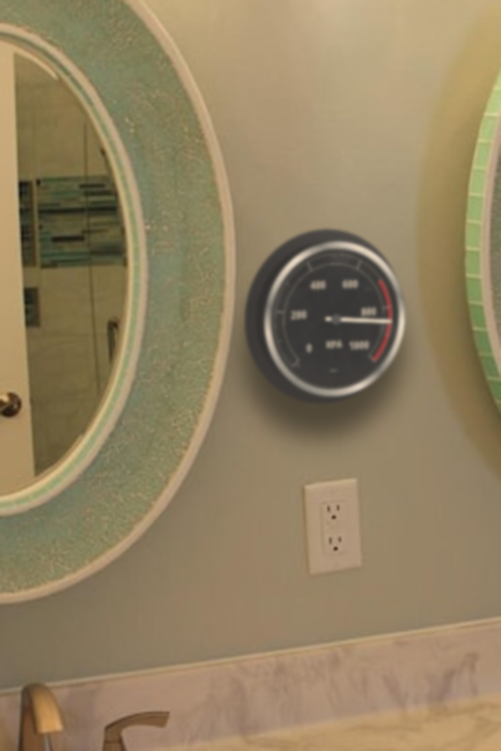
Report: 850 kPa
